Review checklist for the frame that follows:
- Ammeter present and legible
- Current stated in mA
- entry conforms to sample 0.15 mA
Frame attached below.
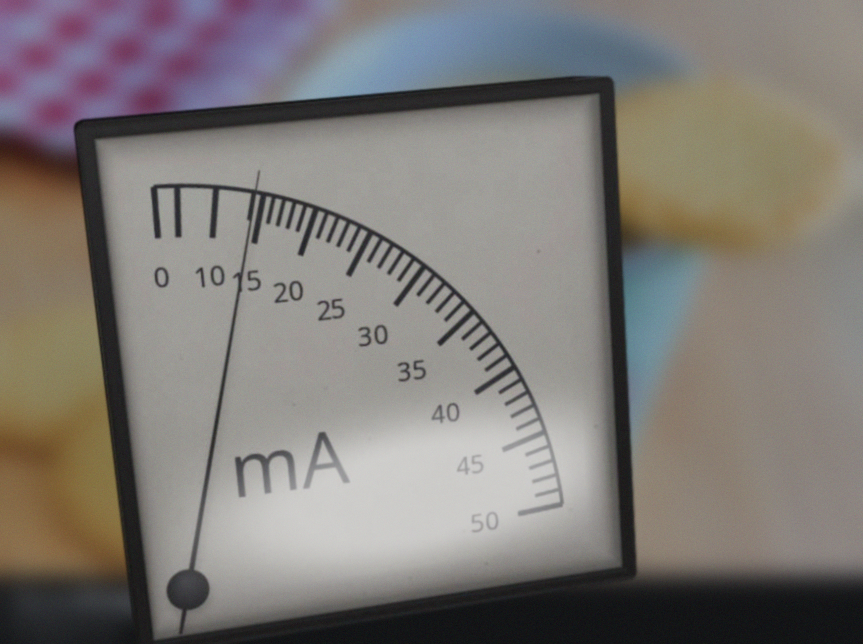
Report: 14 mA
